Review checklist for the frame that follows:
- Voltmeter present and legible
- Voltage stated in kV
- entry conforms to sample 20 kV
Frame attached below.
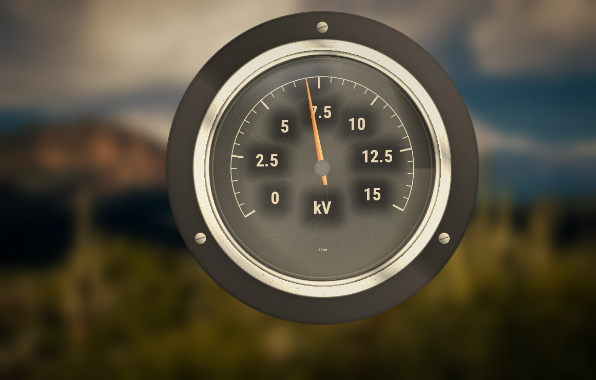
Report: 7 kV
